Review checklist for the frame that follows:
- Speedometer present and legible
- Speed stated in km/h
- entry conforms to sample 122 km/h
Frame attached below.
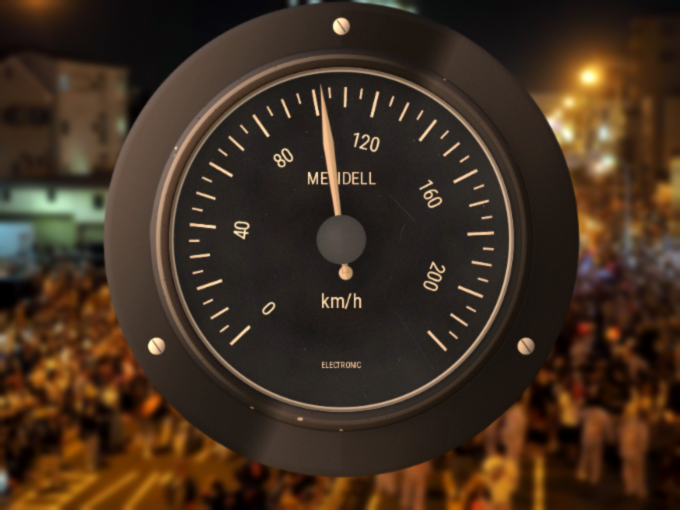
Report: 102.5 km/h
